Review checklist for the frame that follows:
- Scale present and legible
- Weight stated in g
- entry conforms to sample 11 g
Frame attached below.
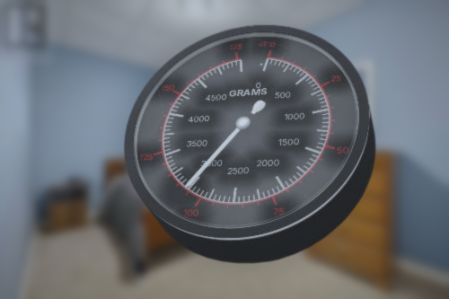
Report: 3000 g
